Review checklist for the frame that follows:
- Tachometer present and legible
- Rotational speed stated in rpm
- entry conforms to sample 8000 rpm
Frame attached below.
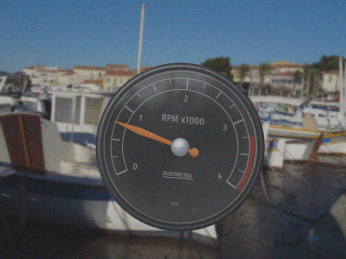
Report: 750 rpm
